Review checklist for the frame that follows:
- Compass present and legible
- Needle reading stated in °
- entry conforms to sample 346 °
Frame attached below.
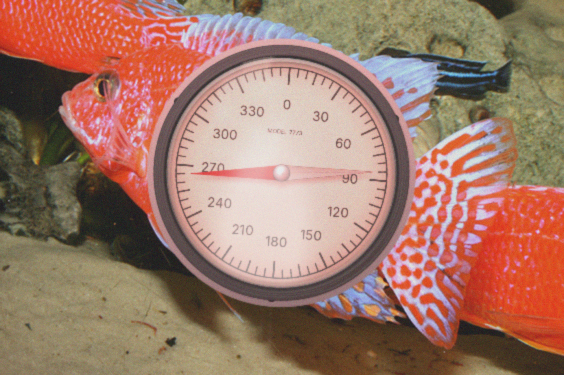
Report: 265 °
